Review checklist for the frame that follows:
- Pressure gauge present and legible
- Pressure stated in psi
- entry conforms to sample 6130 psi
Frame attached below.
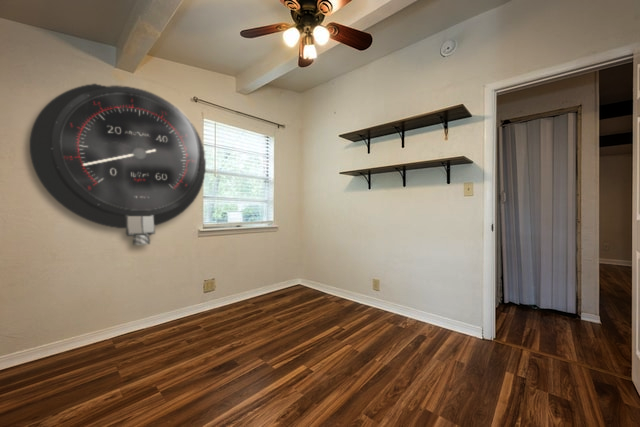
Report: 5 psi
